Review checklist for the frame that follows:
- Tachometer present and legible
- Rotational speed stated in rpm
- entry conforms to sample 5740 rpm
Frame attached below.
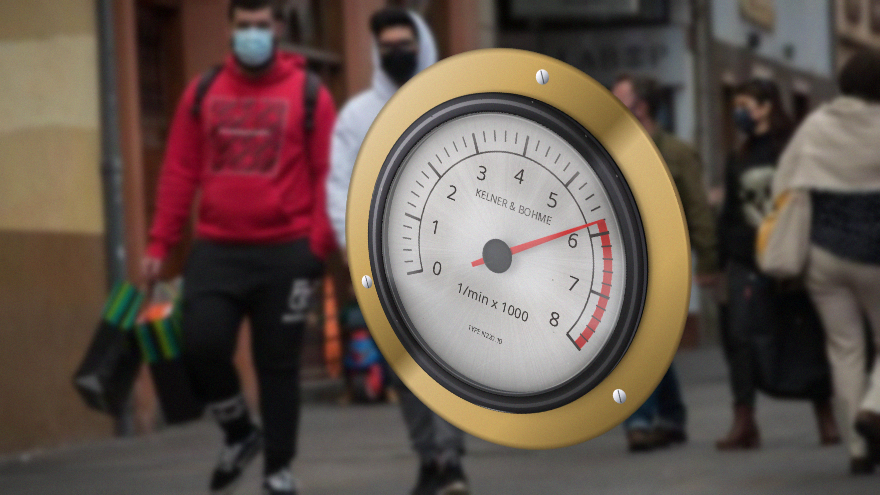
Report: 5800 rpm
